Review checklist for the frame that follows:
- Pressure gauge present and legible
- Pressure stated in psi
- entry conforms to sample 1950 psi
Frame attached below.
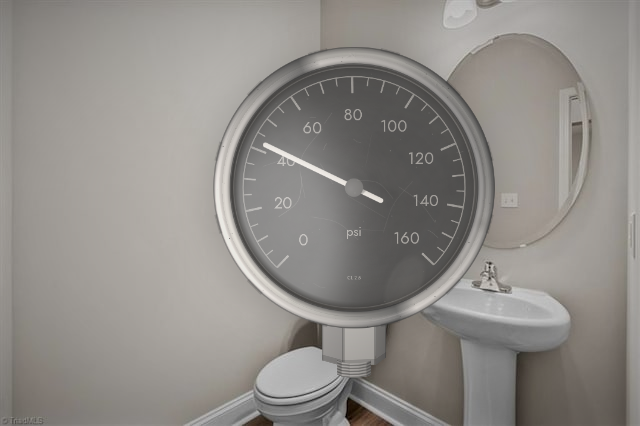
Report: 42.5 psi
